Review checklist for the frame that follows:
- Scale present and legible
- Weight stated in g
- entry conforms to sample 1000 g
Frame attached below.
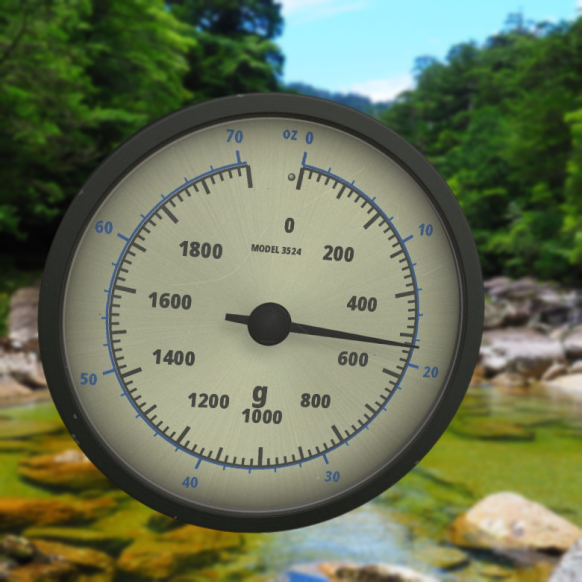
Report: 520 g
